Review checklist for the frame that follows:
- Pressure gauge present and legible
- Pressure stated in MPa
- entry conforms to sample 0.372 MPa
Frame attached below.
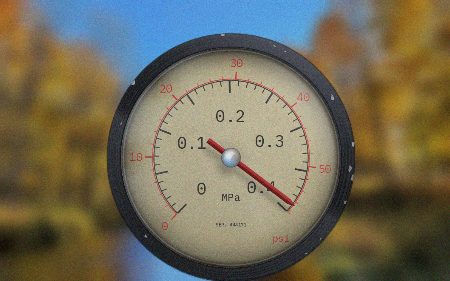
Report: 0.39 MPa
